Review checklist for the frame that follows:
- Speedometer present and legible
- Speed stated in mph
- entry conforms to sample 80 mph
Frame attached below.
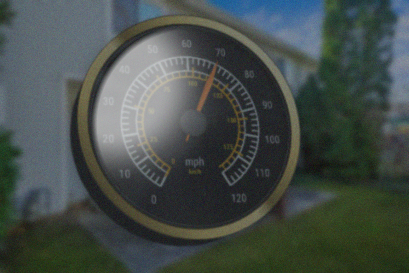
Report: 70 mph
